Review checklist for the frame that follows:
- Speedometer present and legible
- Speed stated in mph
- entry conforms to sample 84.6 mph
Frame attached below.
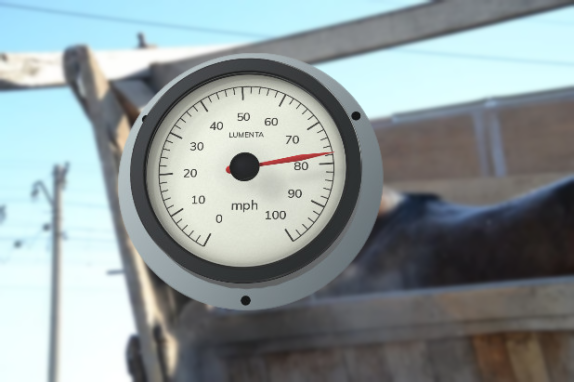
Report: 78 mph
